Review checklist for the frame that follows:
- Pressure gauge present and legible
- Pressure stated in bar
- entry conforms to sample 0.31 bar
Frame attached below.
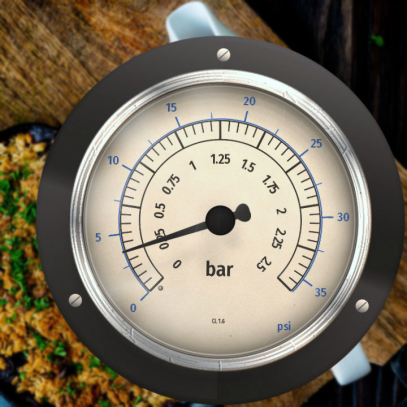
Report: 0.25 bar
